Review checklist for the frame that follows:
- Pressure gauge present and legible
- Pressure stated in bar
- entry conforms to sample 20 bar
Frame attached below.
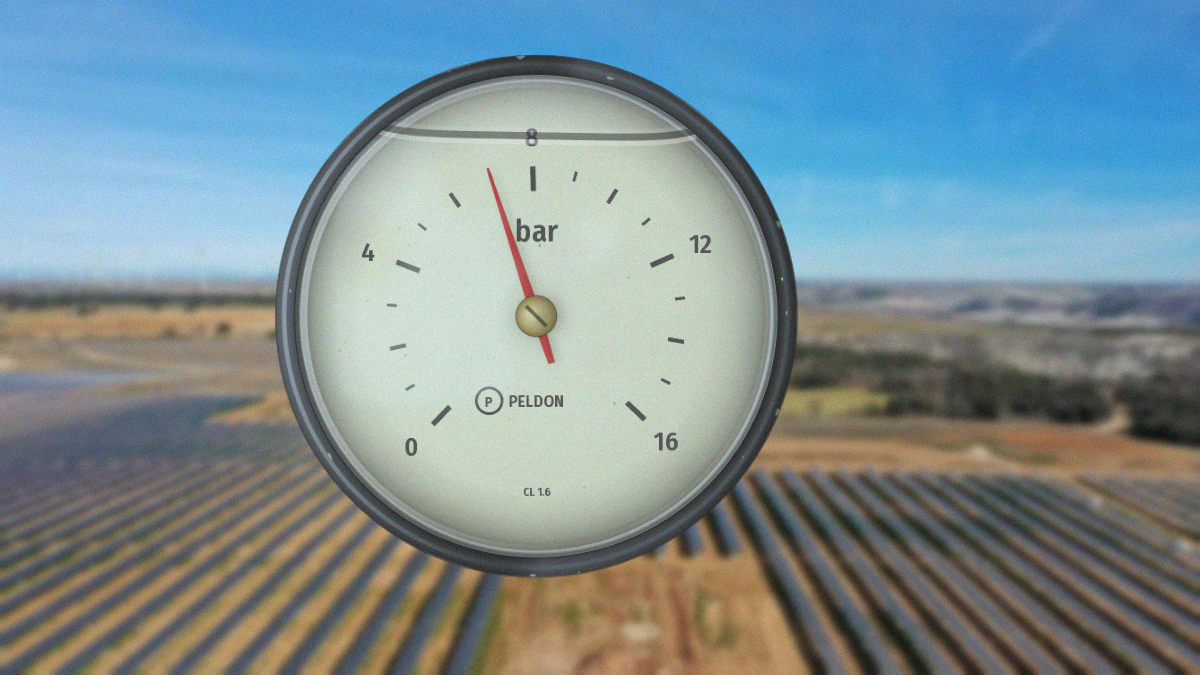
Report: 7 bar
